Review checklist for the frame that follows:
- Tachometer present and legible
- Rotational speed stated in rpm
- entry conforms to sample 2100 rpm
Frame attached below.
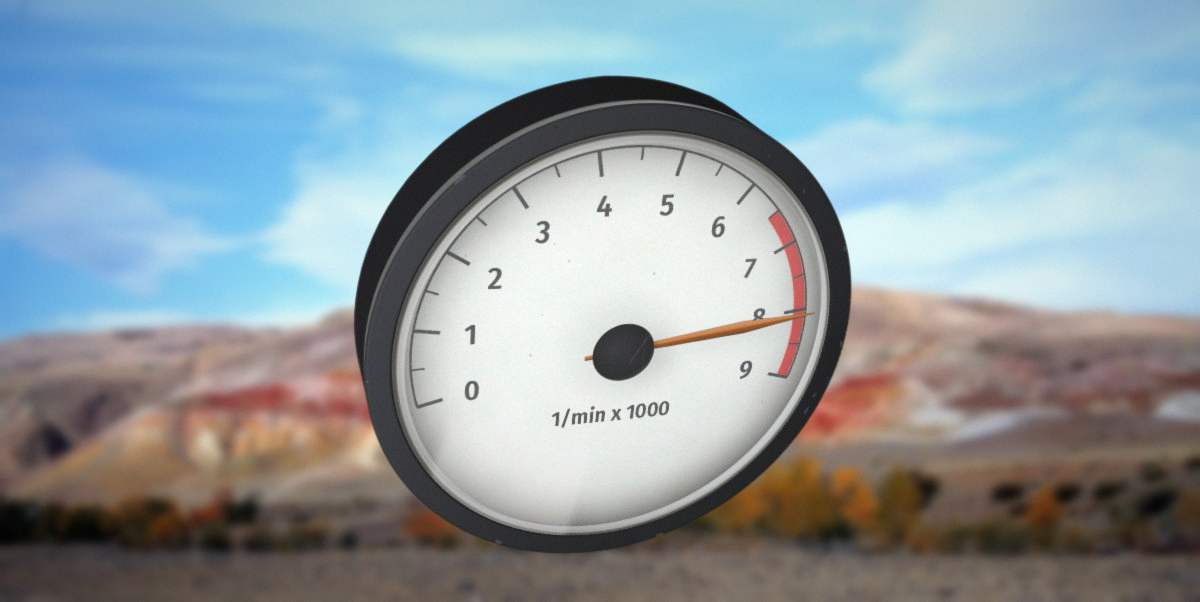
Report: 8000 rpm
